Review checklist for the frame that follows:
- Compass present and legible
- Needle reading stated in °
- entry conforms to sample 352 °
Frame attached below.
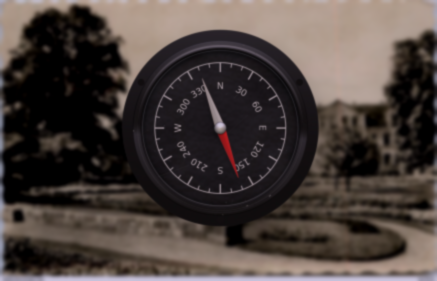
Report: 160 °
